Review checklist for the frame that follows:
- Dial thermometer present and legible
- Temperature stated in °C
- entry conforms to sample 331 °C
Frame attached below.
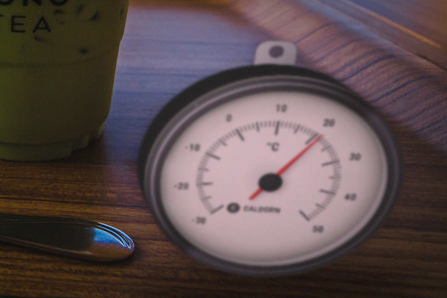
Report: 20 °C
